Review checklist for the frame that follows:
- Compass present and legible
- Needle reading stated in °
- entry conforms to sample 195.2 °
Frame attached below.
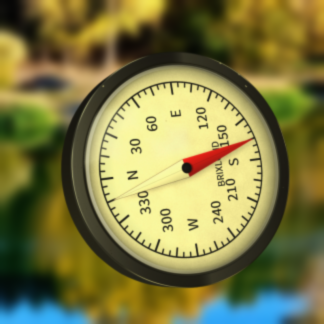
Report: 165 °
